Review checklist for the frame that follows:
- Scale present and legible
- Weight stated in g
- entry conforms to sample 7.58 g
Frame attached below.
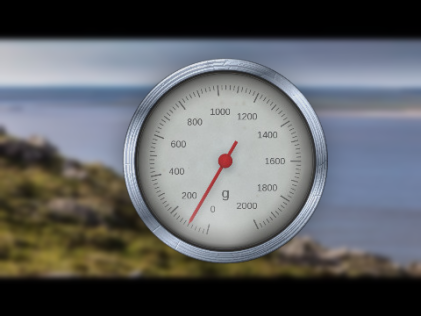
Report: 100 g
